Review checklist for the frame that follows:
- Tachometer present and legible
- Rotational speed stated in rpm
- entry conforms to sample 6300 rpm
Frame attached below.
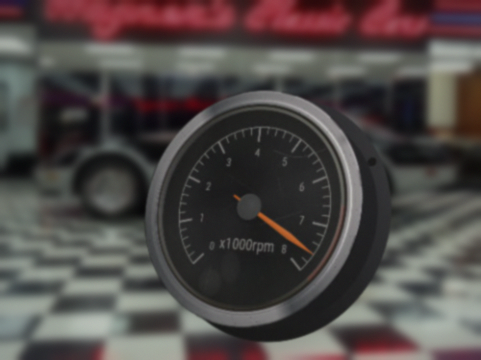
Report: 7600 rpm
